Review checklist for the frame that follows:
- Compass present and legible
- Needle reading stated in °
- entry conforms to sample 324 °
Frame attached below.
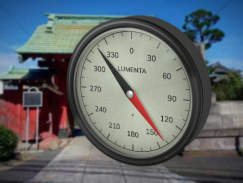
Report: 140 °
